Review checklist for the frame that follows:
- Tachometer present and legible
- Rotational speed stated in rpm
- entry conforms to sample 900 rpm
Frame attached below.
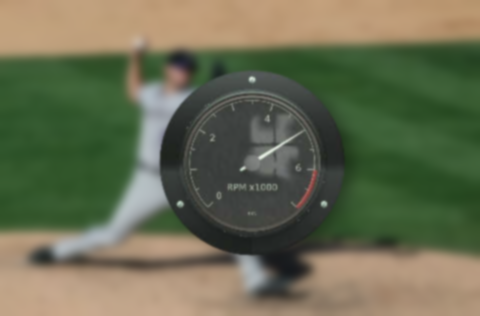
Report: 5000 rpm
